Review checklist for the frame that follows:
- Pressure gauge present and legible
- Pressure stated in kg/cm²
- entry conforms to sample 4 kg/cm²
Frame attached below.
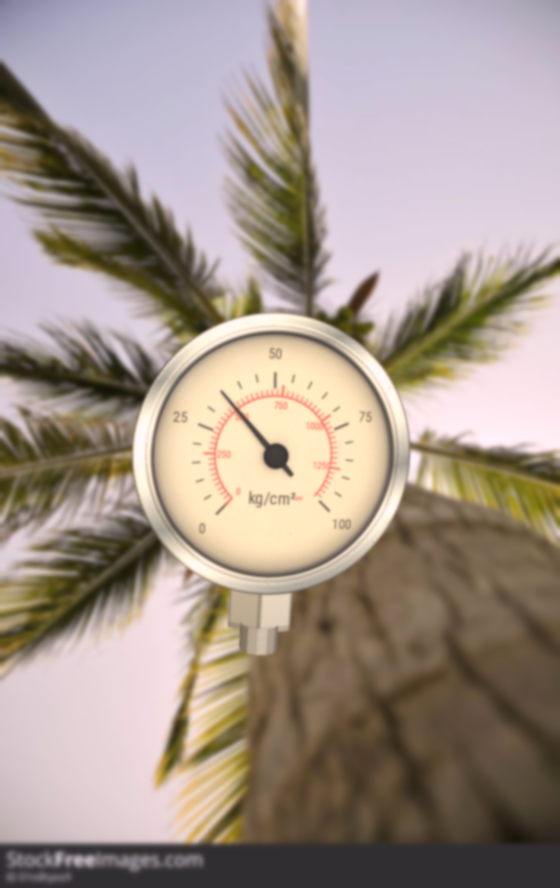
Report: 35 kg/cm²
